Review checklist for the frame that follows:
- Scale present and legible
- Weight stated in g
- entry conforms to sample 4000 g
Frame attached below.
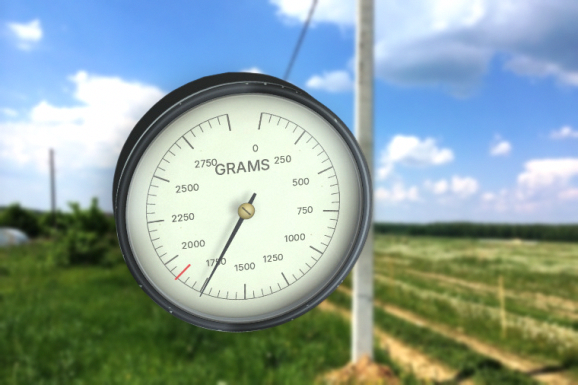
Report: 1750 g
